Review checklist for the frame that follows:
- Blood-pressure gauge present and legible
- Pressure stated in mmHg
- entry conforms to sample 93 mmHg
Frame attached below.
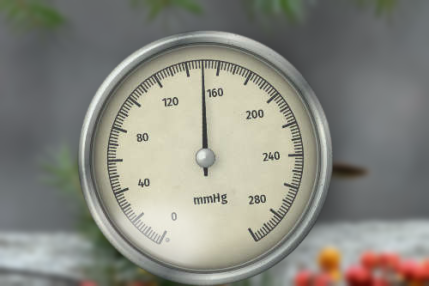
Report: 150 mmHg
